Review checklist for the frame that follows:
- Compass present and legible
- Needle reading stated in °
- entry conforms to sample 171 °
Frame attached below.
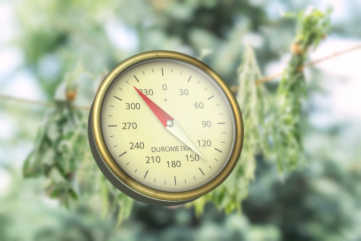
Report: 320 °
